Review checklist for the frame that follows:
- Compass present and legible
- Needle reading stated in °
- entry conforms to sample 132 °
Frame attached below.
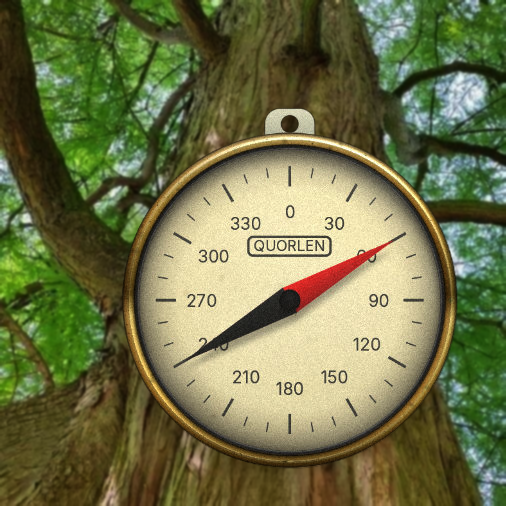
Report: 60 °
